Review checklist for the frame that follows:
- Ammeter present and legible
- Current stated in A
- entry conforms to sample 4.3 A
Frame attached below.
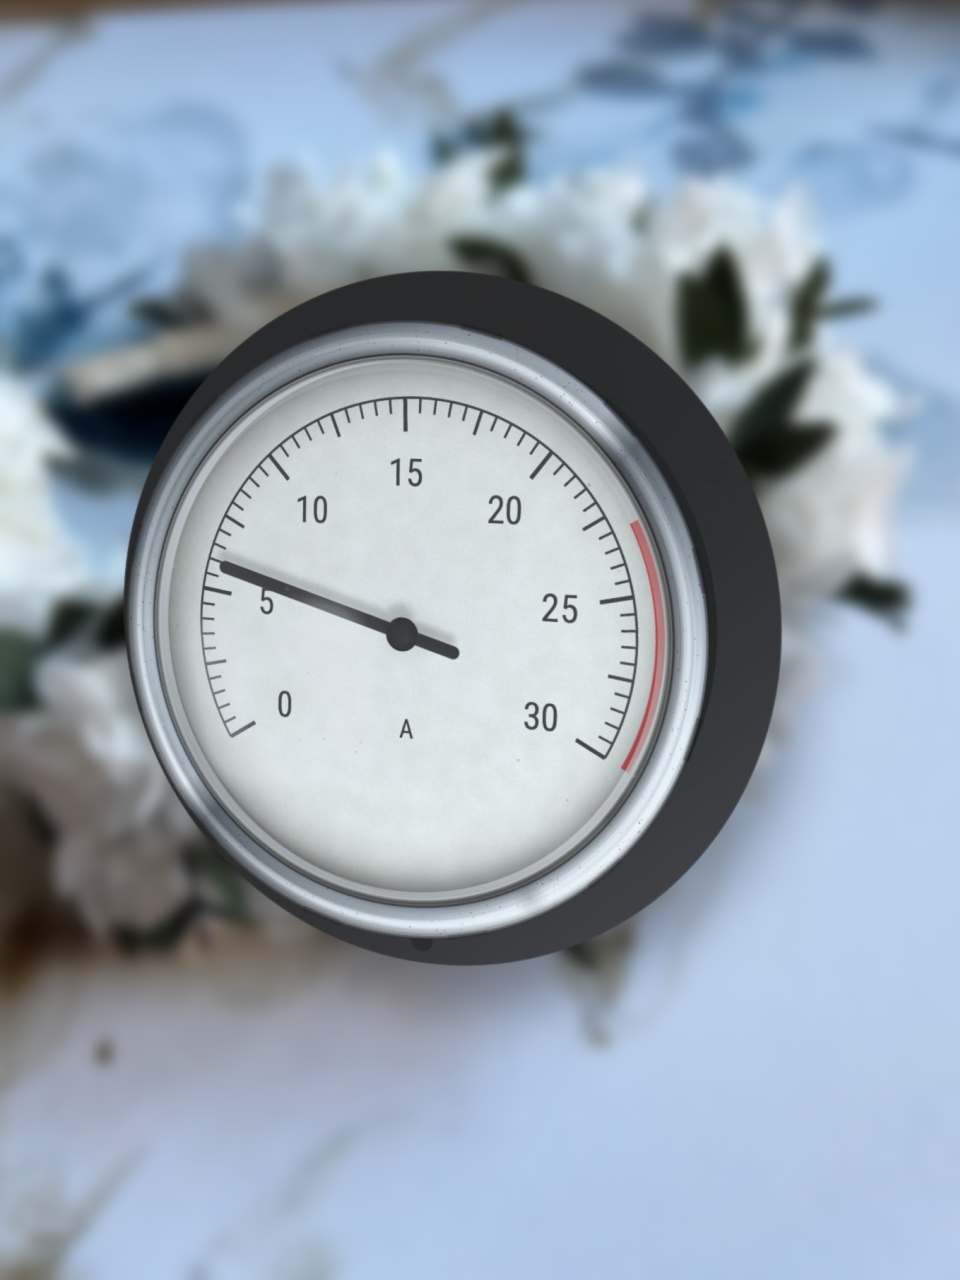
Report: 6 A
